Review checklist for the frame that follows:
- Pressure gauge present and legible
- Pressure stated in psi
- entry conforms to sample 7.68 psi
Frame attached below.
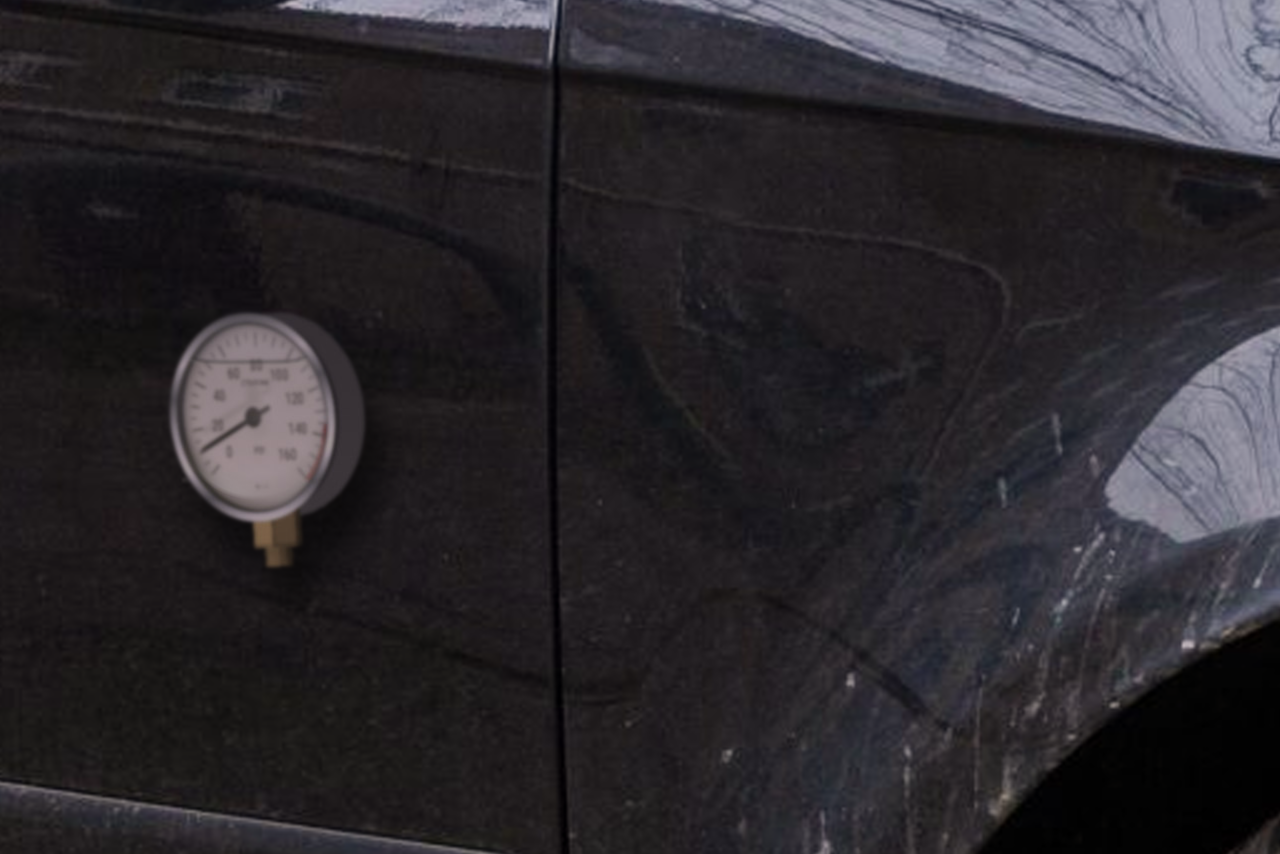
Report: 10 psi
